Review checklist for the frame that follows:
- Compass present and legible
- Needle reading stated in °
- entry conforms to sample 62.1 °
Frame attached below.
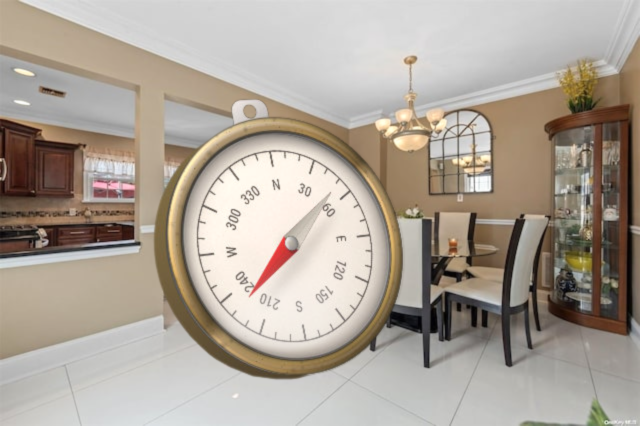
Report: 230 °
